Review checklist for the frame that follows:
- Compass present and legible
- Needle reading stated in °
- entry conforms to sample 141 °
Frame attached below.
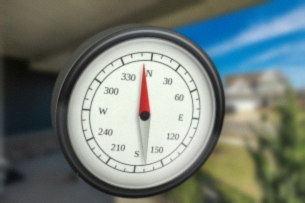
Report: 350 °
